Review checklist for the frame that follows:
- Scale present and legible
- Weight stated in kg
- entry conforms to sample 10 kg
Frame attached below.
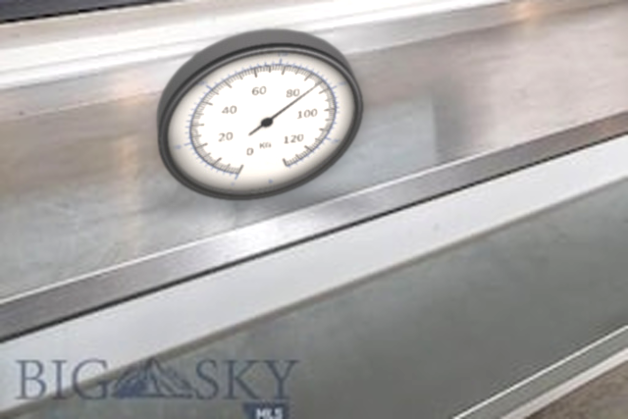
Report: 85 kg
